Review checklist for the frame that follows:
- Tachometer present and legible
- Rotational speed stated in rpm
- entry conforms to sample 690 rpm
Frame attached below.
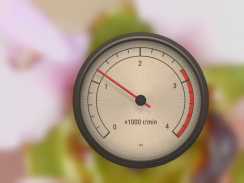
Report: 1200 rpm
